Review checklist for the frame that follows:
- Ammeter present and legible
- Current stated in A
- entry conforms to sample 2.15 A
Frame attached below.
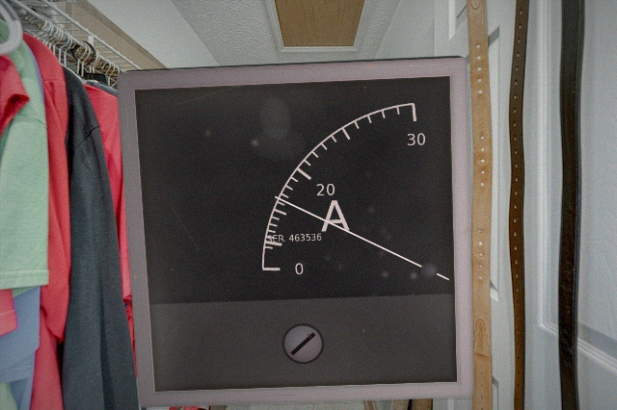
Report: 16.5 A
